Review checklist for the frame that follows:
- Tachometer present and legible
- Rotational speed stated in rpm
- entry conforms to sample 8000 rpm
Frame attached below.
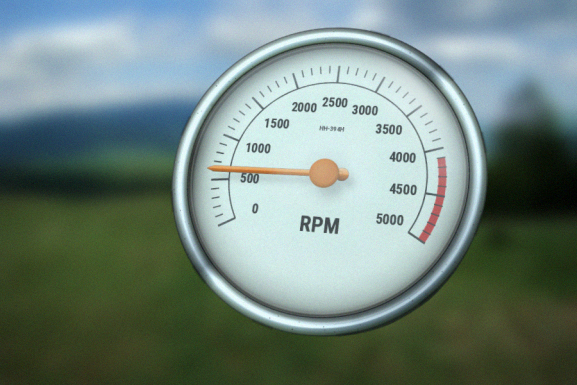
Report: 600 rpm
